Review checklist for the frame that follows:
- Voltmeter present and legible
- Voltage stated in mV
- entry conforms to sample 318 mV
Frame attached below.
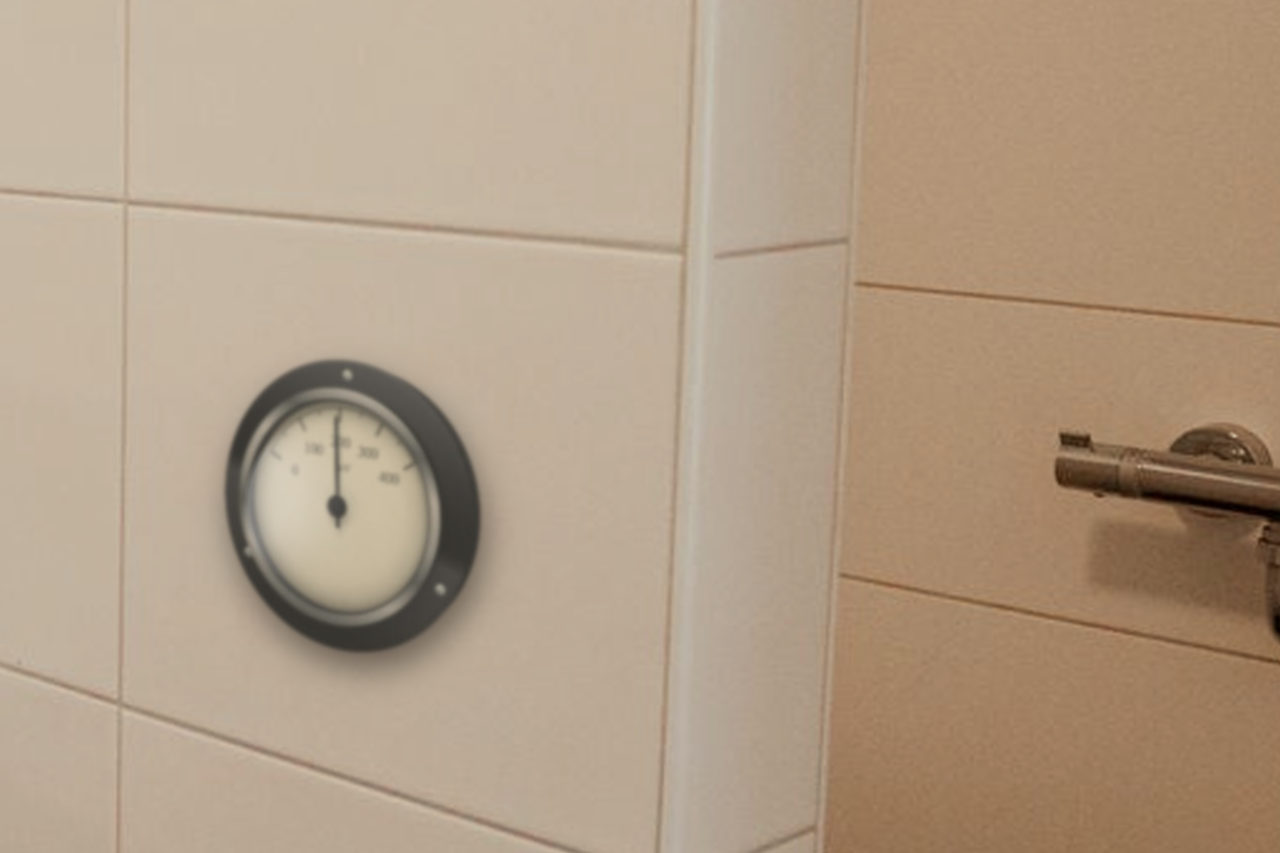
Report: 200 mV
